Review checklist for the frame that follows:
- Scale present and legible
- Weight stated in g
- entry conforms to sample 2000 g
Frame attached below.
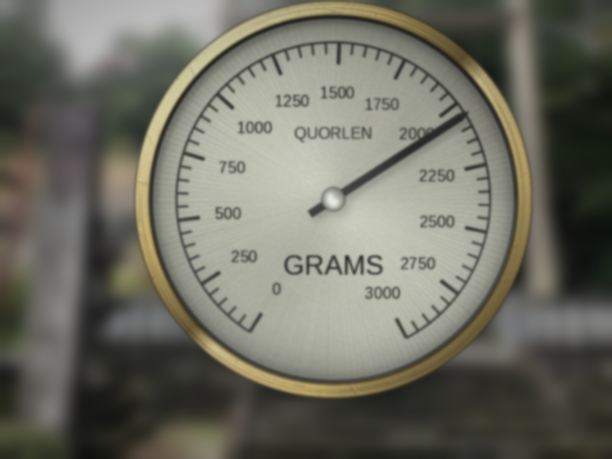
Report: 2050 g
